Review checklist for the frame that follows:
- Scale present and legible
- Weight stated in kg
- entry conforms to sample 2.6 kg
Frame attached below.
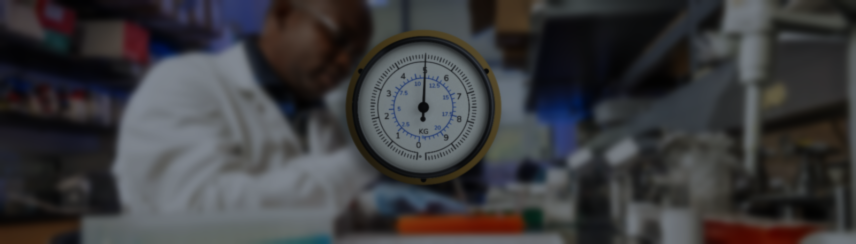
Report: 5 kg
